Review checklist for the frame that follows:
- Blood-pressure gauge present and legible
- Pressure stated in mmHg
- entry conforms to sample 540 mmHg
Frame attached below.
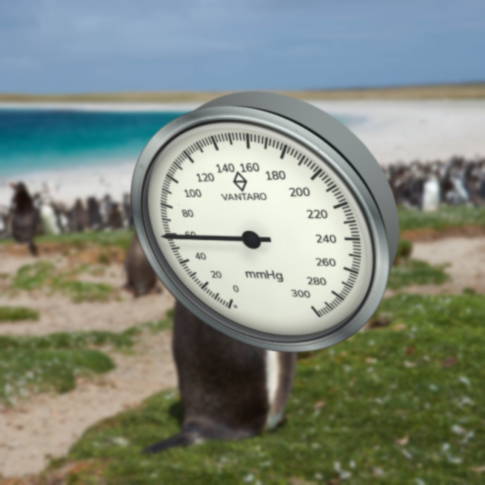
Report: 60 mmHg
